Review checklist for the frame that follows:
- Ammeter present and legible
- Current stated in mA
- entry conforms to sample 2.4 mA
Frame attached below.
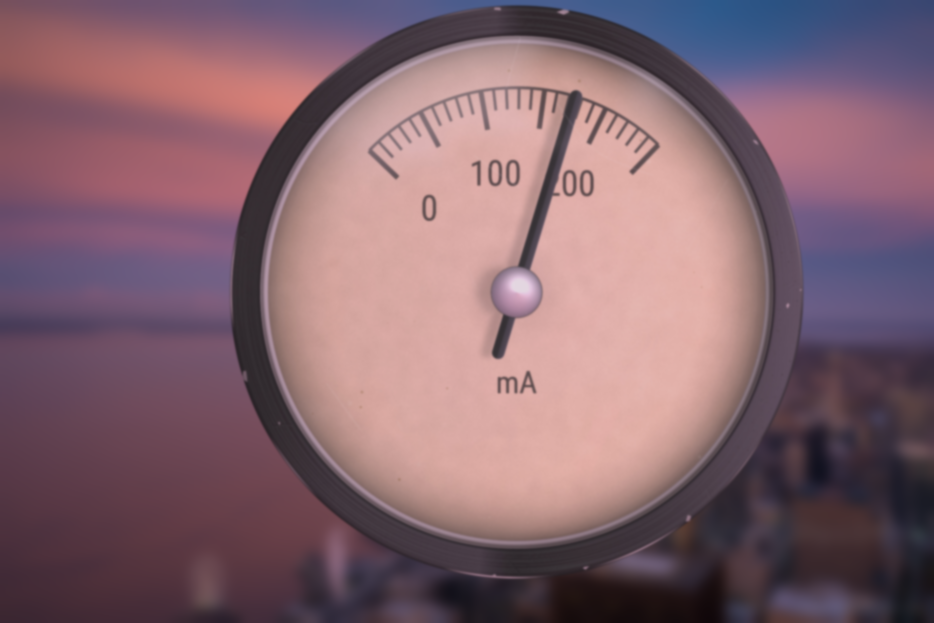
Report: 175 mA
